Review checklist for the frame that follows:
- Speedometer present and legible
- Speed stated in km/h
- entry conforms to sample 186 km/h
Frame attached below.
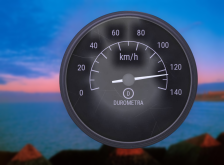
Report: 125 km/h
